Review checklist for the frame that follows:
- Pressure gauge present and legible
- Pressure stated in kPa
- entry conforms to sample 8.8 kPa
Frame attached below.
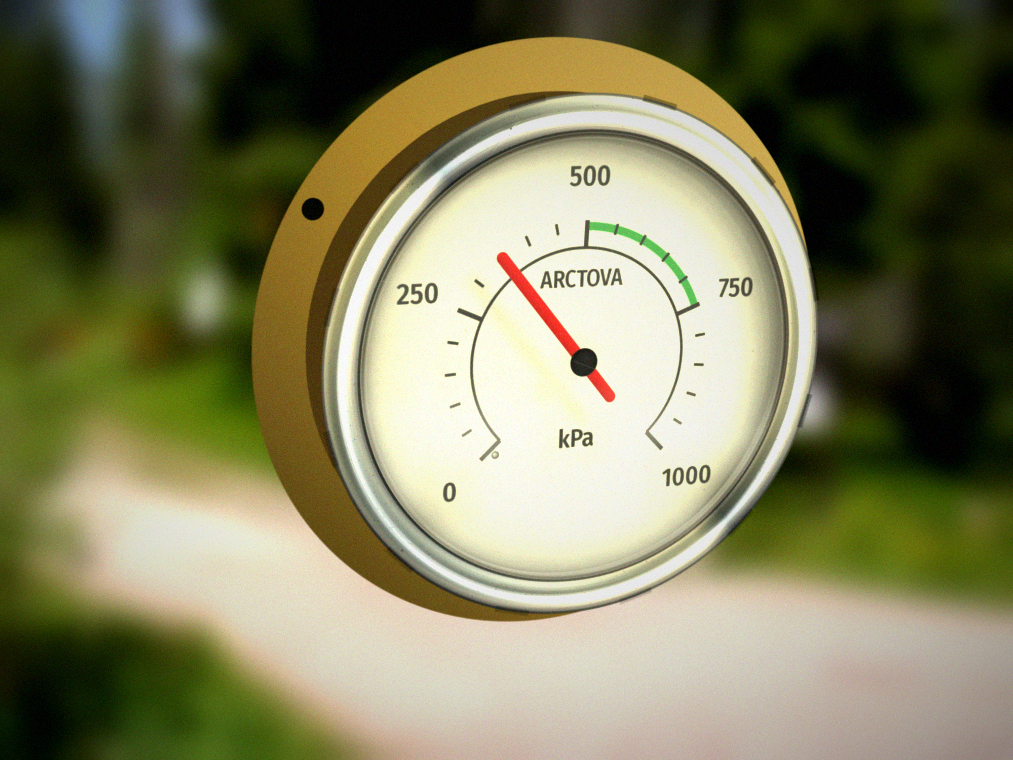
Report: 350 kPa
